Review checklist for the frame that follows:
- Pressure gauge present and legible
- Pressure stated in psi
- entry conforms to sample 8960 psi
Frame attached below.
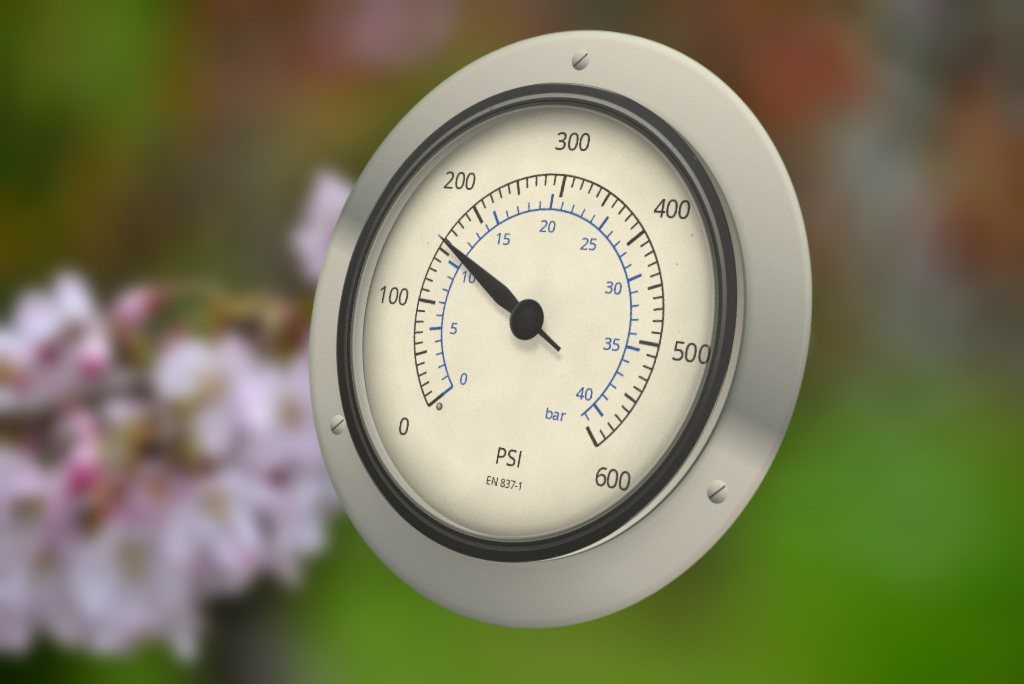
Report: 160 psi
